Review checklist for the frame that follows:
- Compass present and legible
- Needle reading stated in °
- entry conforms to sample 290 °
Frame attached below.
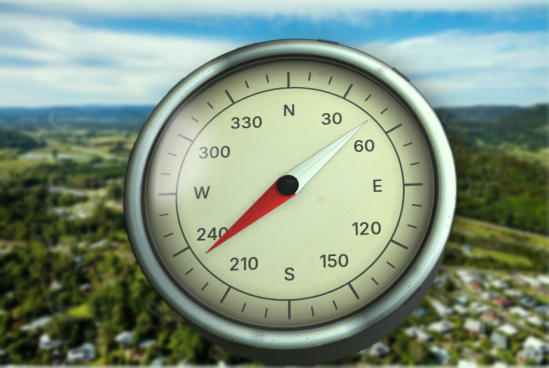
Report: 230 °
